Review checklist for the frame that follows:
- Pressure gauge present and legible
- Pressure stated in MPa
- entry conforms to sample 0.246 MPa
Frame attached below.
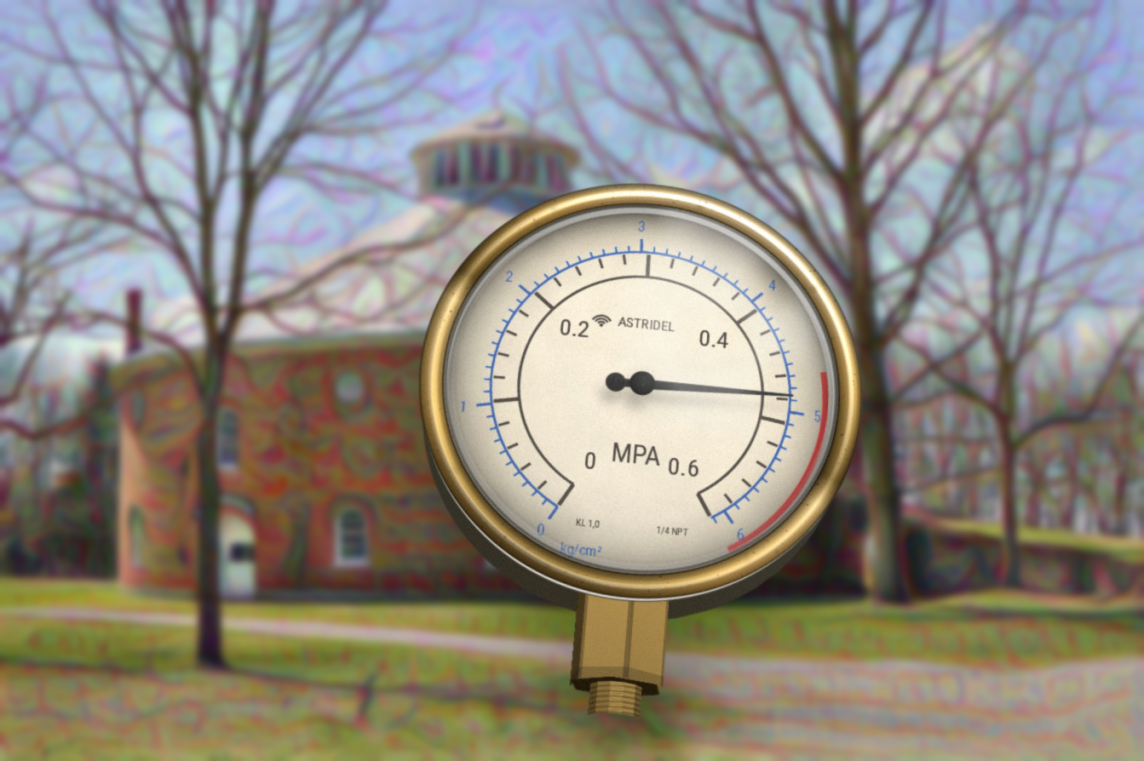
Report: 0.48 MPa
